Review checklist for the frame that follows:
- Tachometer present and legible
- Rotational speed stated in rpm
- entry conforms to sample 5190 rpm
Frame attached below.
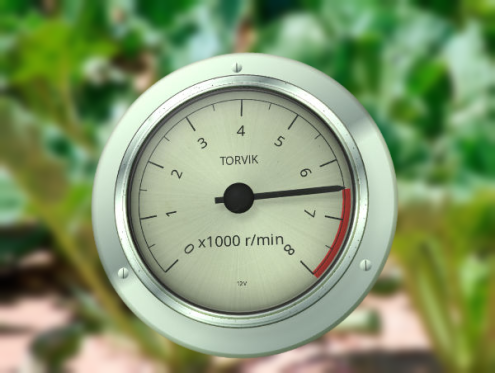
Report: 6500 rpm
